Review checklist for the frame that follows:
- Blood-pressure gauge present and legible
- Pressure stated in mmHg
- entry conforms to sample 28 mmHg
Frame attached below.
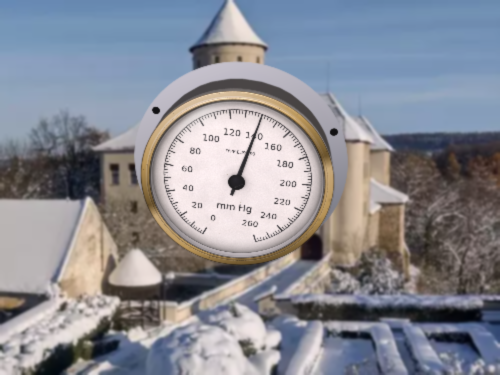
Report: 140 mmHg
